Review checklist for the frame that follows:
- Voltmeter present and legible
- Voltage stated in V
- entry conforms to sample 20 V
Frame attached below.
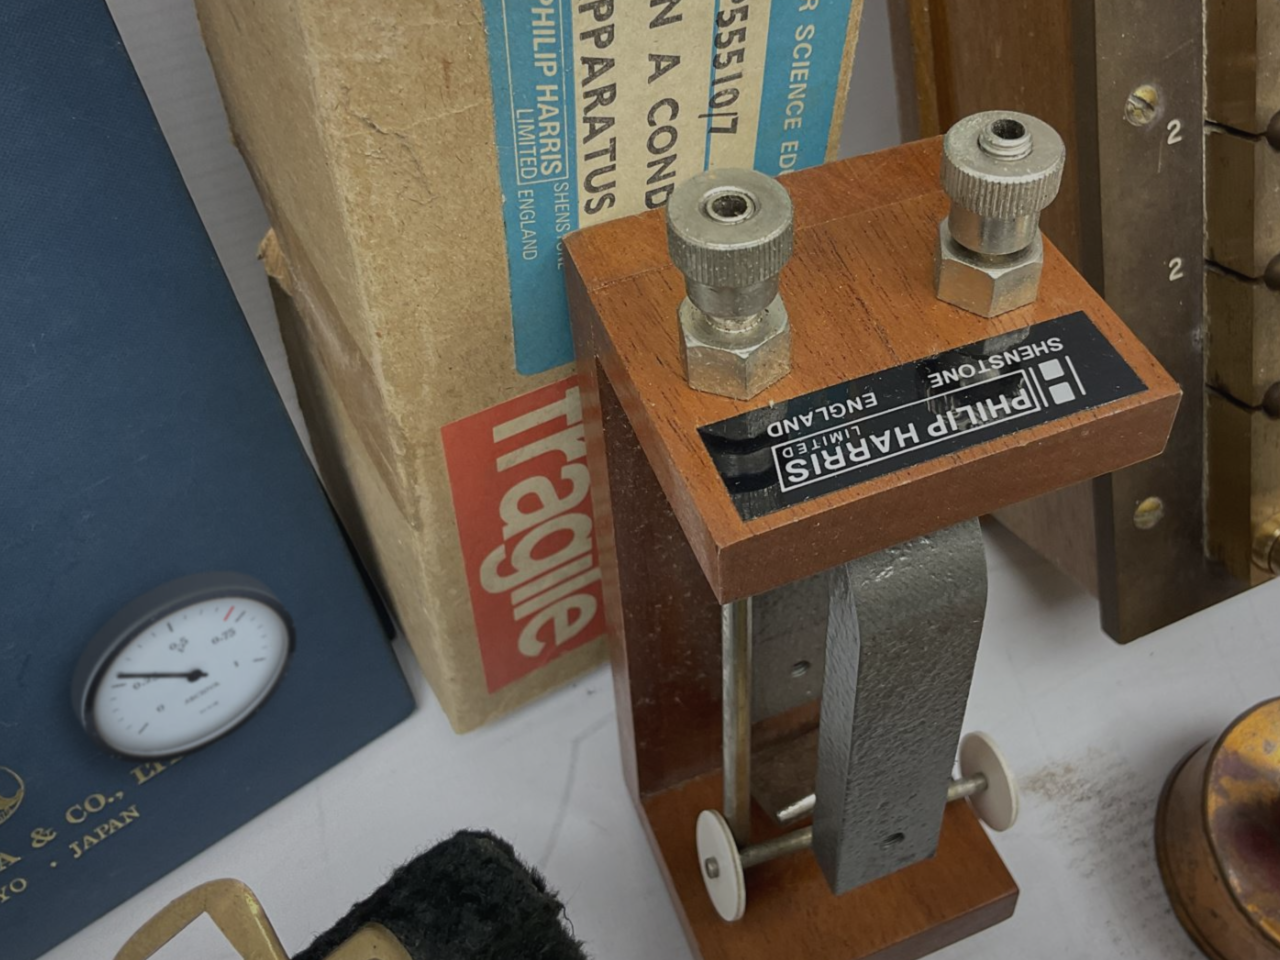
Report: 0.3 V
